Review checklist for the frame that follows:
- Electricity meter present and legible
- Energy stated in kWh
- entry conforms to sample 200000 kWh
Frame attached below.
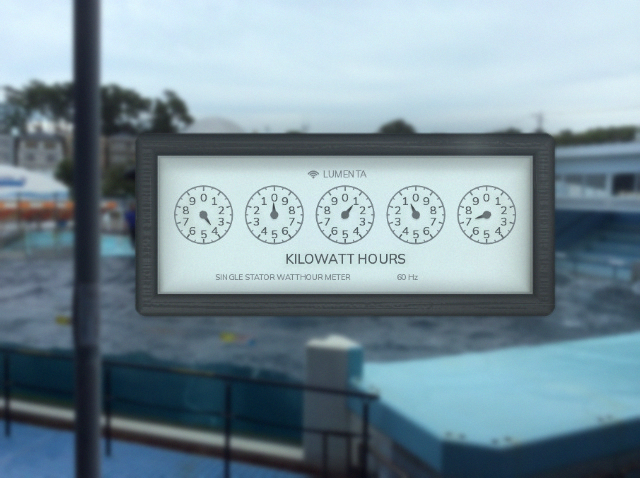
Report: 40107 kWh
